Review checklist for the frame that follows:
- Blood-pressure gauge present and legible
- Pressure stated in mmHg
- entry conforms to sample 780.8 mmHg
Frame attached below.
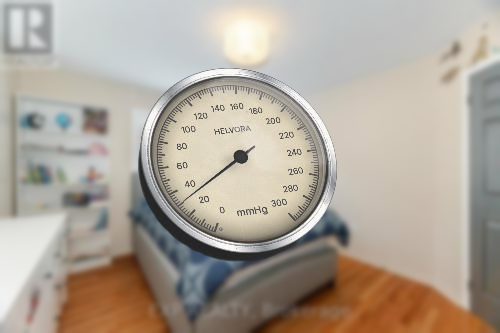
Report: 30 mmHg
